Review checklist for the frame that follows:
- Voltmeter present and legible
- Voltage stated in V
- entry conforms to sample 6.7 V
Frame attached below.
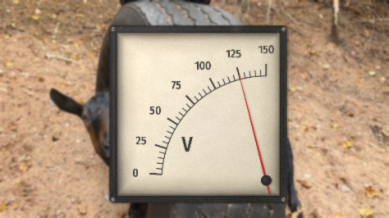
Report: 125 V
